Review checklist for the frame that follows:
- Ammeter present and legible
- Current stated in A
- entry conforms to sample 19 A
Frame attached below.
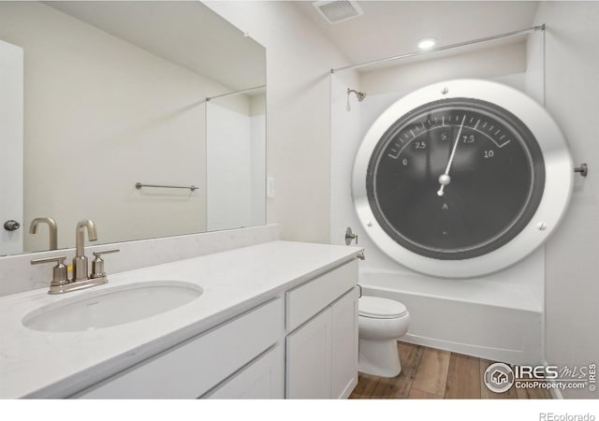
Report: 6.5 A
